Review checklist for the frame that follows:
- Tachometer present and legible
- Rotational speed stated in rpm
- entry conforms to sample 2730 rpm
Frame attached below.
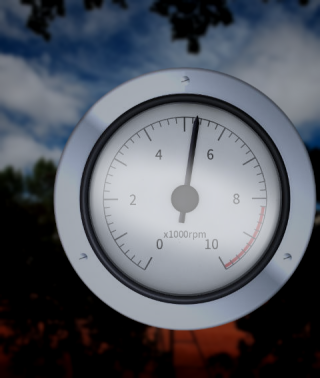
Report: 5300 rpm
